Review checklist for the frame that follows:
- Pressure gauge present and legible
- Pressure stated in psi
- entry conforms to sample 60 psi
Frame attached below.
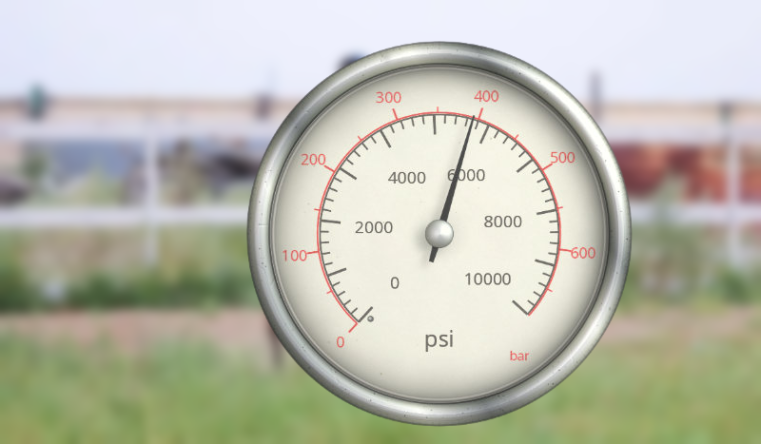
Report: 5700 psi
